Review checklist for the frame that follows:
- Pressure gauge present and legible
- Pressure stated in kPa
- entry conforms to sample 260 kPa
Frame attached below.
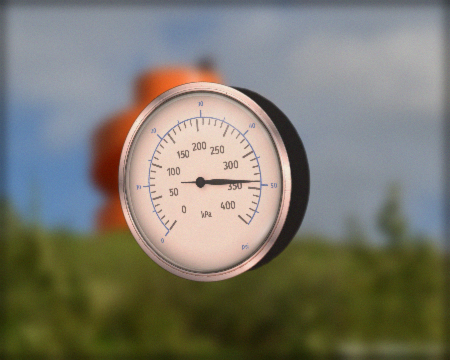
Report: 340 kPa
